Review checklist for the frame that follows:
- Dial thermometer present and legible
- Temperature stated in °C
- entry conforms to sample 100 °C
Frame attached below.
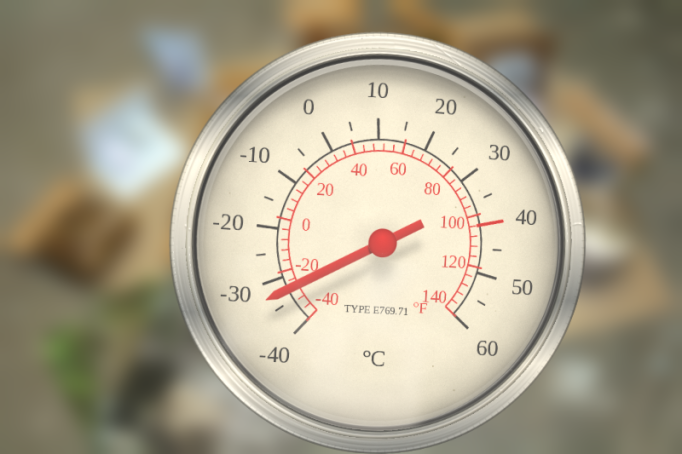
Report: -32.5 °C
